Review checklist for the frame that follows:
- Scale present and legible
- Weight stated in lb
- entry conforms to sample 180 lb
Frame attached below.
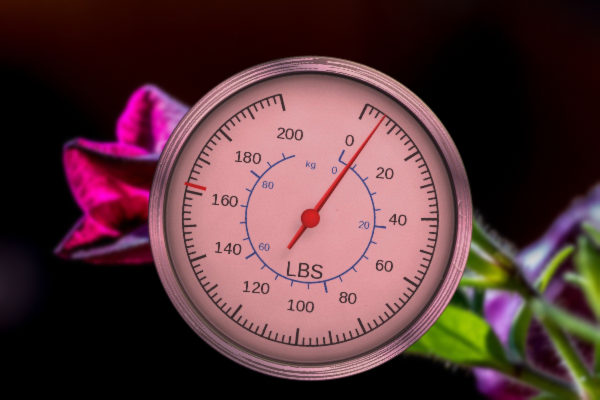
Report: 6 lb
